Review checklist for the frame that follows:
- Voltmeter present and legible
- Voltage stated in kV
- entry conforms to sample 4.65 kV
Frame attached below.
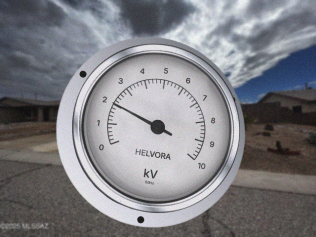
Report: 2 kV
